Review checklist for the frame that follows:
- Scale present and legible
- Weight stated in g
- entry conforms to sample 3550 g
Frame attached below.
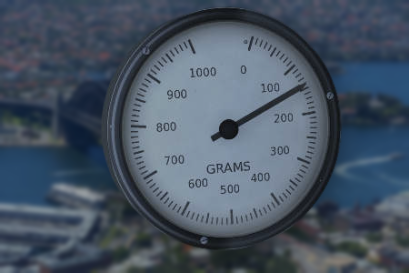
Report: 140 g
